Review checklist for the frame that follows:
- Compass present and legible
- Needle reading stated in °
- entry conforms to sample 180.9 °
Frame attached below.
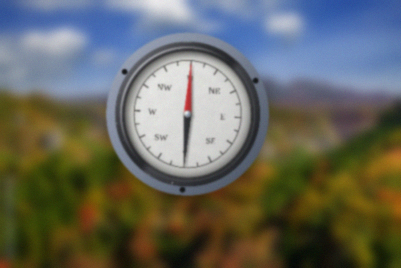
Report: 0 °
